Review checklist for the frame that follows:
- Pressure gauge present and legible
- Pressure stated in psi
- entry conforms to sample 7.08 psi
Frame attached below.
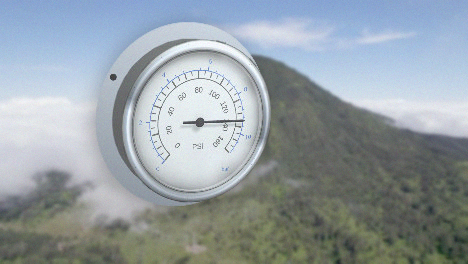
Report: 135 psi
